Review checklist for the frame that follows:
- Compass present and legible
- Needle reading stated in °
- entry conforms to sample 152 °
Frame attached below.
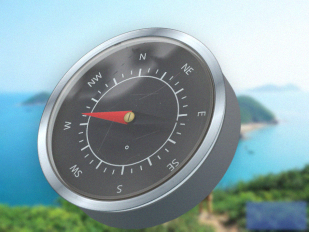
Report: 280 °
